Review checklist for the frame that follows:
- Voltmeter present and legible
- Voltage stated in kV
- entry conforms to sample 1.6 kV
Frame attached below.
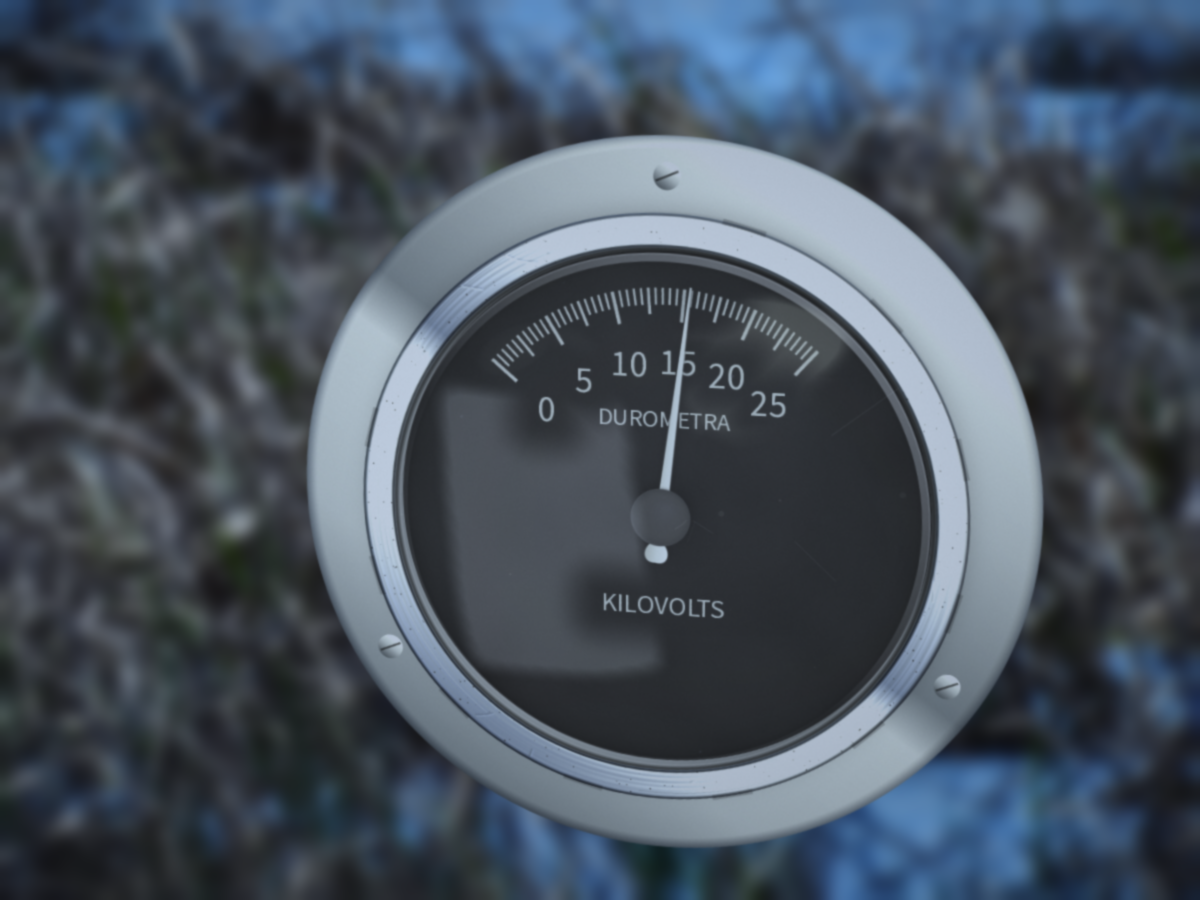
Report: 15.5 kV
